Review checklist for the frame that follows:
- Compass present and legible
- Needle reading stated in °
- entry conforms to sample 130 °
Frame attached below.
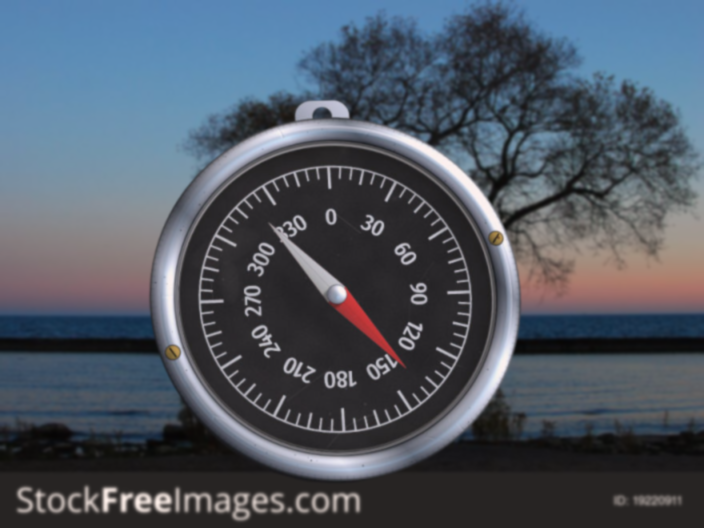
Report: 140 °
